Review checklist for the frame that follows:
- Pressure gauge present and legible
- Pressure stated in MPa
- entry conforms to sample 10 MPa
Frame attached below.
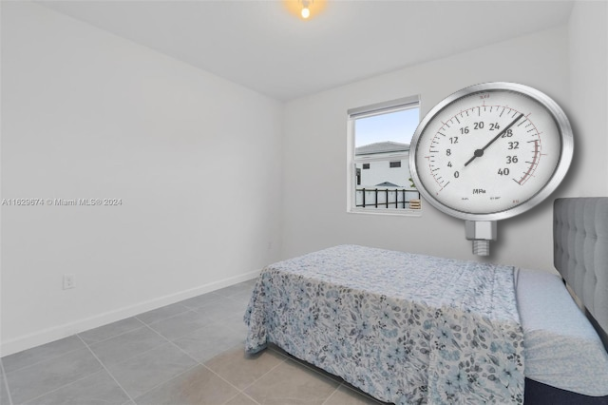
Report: 27 MPa
